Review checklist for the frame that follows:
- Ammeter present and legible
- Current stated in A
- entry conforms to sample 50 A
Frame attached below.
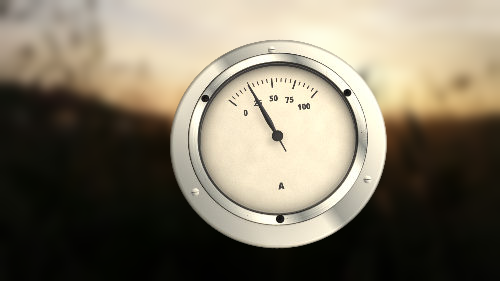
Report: 25 A
